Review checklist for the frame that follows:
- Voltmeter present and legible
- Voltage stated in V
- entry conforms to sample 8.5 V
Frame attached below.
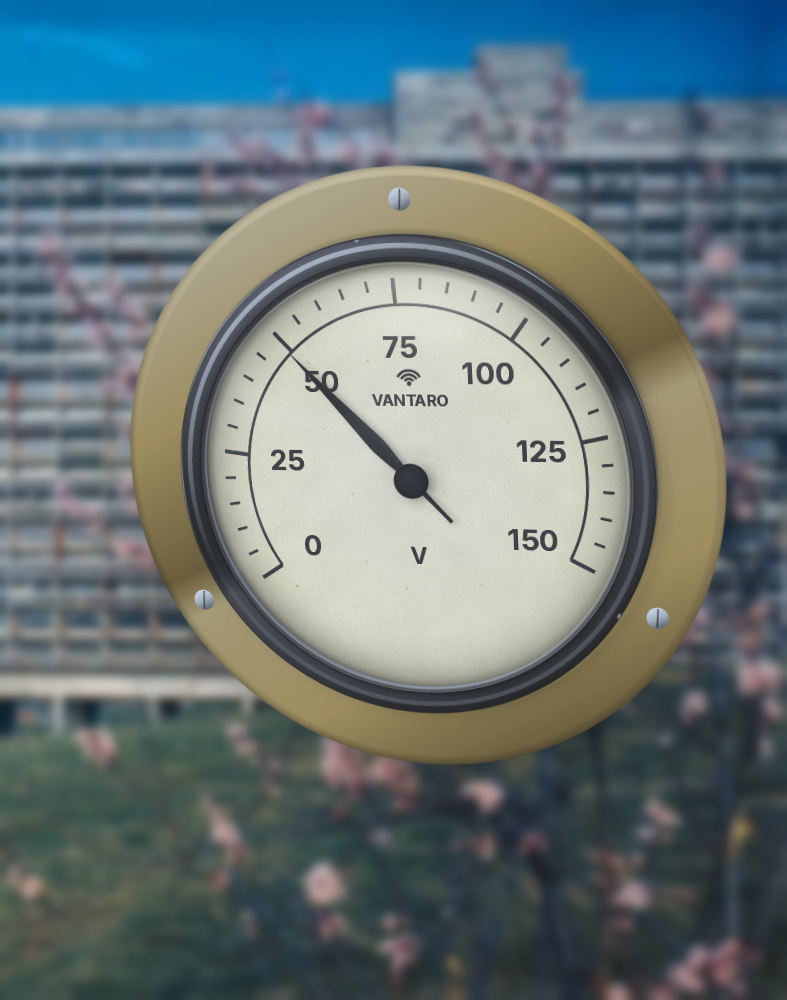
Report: 50 V
